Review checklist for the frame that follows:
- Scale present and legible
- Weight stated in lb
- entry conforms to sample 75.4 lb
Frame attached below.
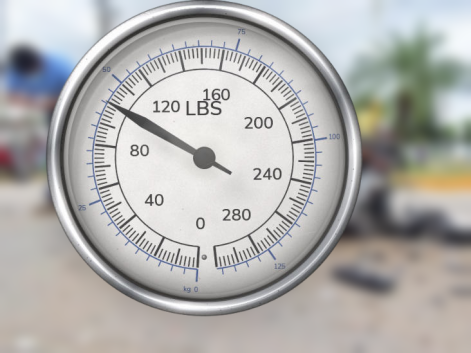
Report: 100 lb
